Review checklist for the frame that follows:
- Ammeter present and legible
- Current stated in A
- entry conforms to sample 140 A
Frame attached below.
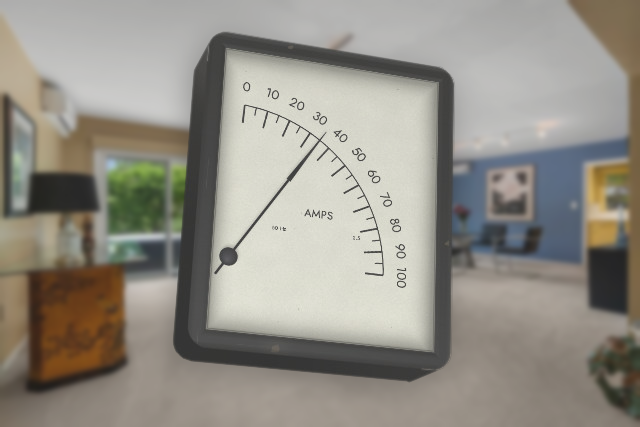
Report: 35 A
